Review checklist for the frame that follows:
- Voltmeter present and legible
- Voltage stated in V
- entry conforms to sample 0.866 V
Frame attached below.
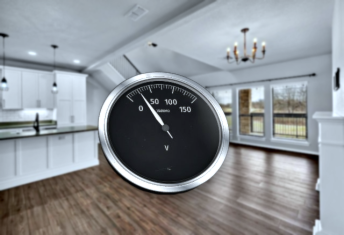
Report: 25 V
